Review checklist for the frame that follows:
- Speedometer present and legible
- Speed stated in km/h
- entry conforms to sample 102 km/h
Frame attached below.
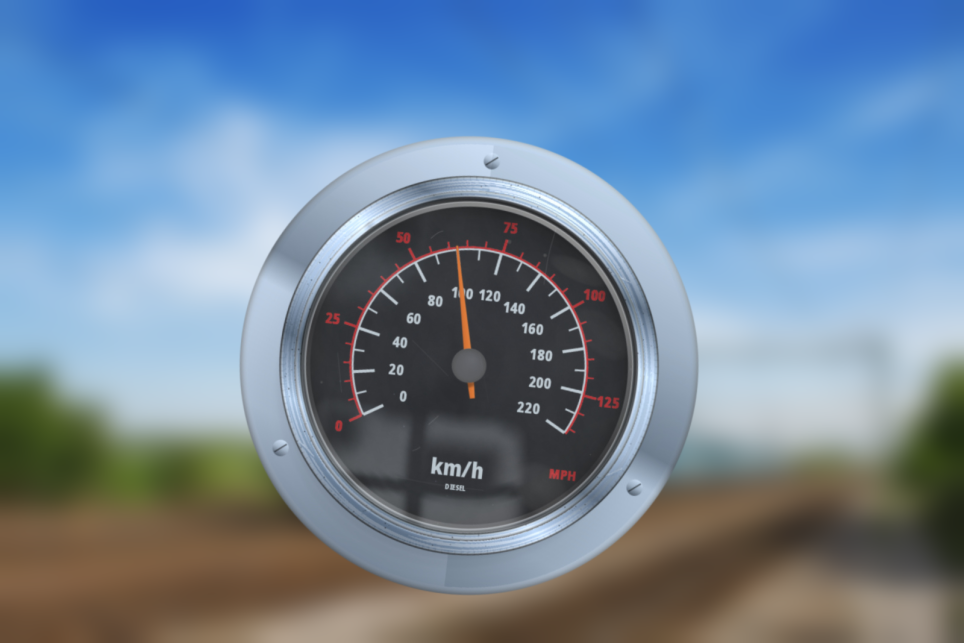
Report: 100 km/h
